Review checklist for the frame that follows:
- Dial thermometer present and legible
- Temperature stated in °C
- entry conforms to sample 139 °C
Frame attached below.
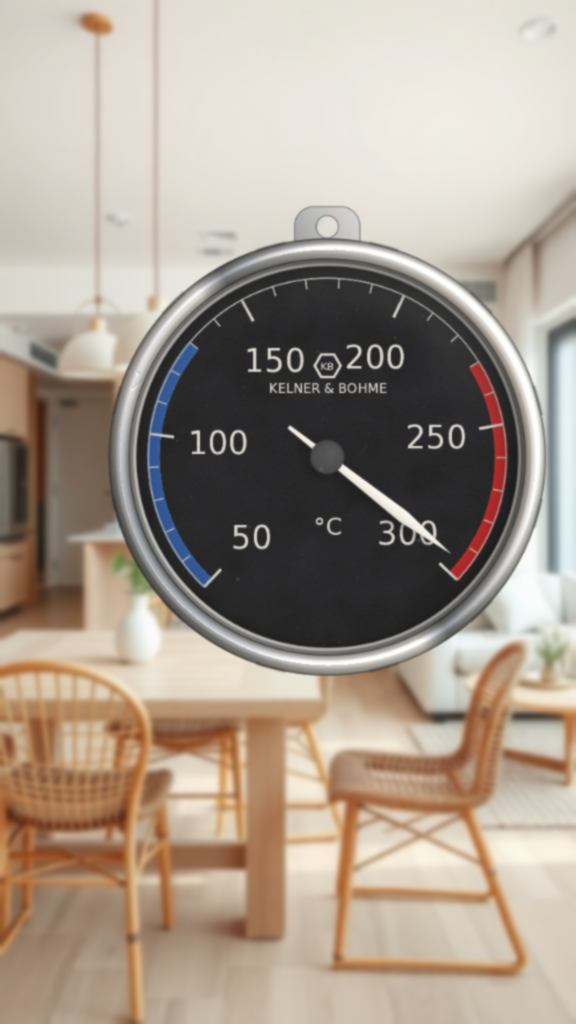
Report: 295 °C
